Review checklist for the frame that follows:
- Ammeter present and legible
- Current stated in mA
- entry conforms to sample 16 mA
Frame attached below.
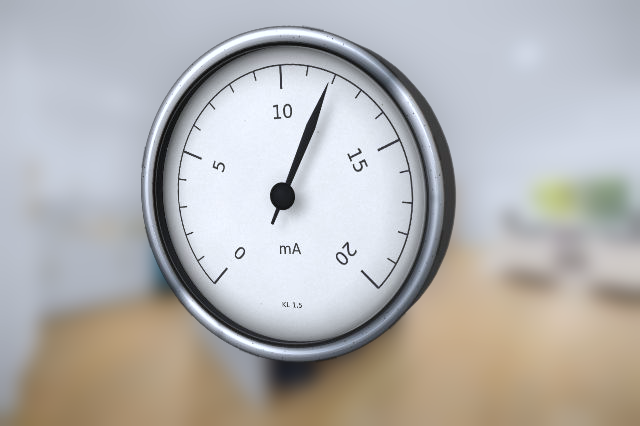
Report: 12 mA
